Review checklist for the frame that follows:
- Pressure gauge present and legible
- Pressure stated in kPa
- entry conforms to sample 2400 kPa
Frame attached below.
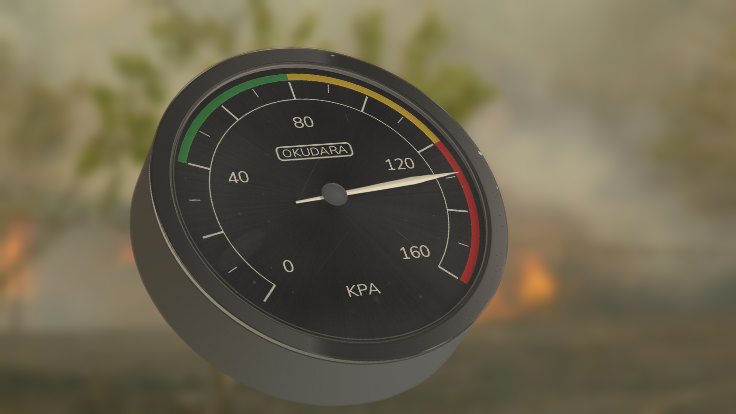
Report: 130 kPa
